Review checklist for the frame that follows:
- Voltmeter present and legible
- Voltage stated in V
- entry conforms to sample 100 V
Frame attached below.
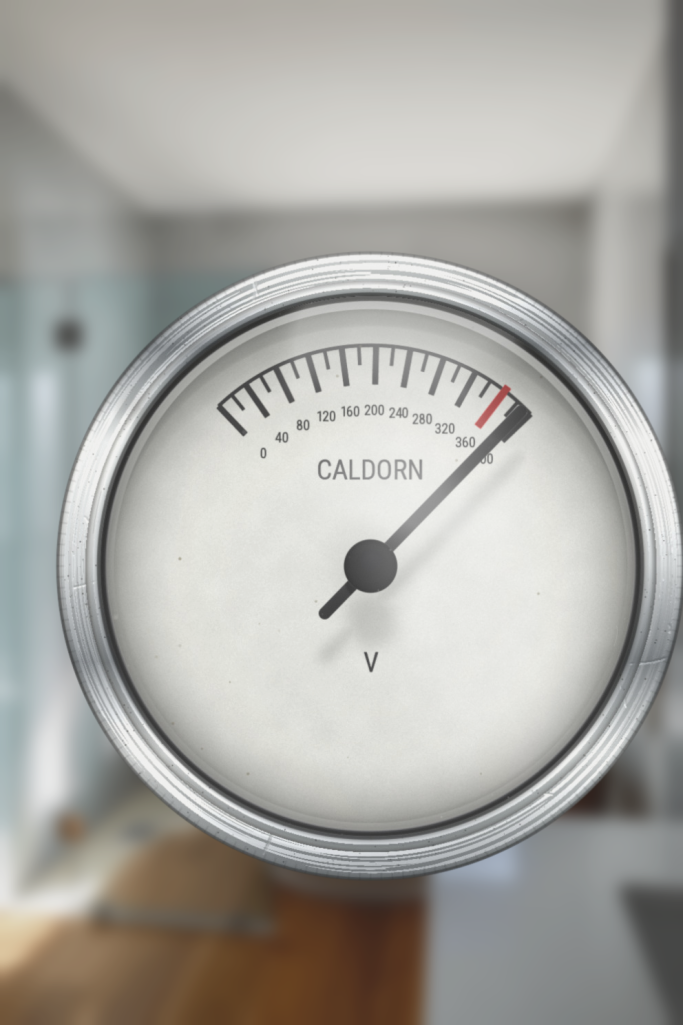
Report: 390 V
